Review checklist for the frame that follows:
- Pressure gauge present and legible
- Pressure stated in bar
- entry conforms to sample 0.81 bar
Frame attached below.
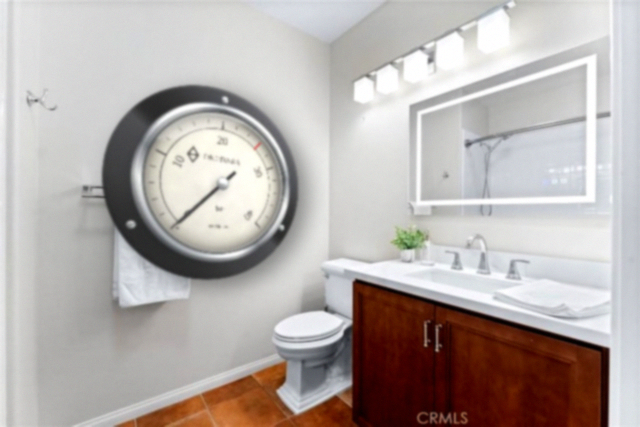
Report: 0 bar
